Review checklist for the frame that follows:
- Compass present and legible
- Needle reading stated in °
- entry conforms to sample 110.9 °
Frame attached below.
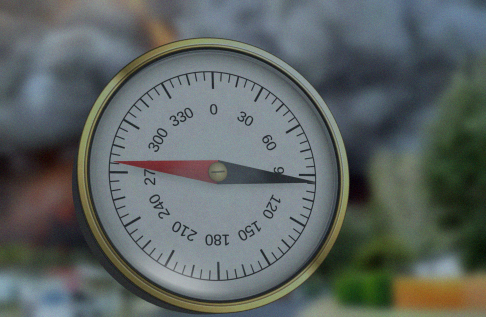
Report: 275 °
